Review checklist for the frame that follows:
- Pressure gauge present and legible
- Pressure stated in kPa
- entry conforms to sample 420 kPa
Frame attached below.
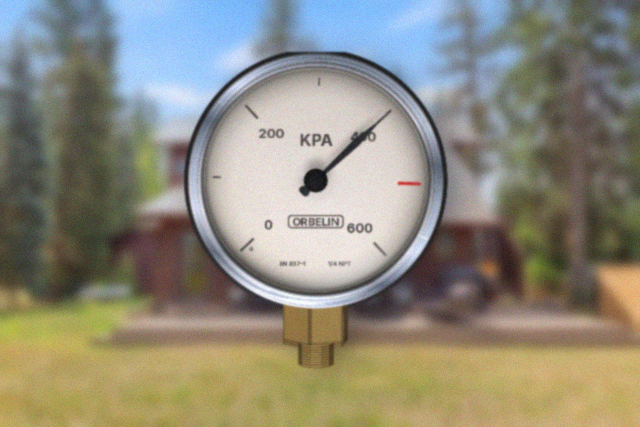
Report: 400 kPa
